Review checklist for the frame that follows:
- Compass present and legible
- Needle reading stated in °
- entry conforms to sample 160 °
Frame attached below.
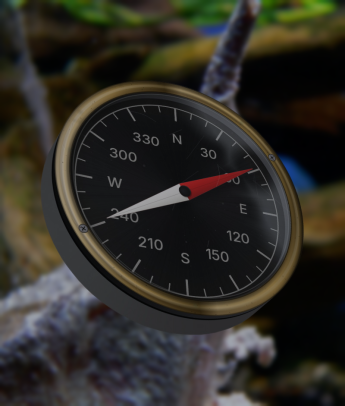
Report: 60 °
